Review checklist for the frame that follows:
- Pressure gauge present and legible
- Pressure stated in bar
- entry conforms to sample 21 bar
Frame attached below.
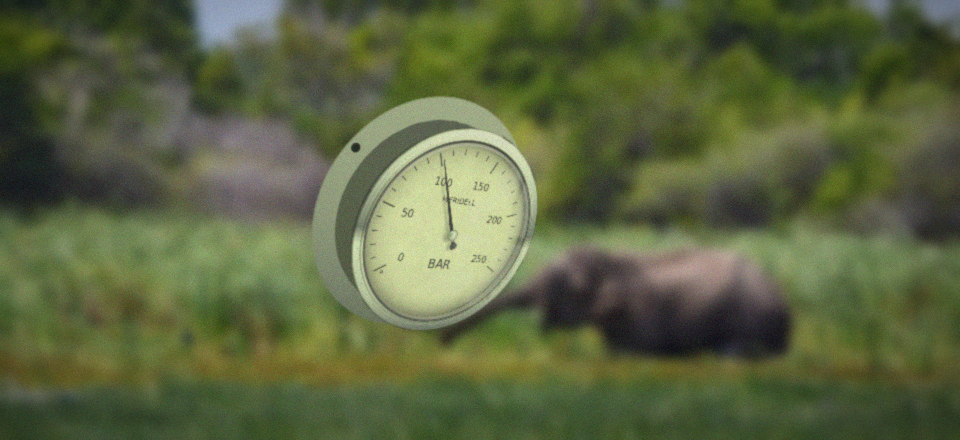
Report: 100 bar
